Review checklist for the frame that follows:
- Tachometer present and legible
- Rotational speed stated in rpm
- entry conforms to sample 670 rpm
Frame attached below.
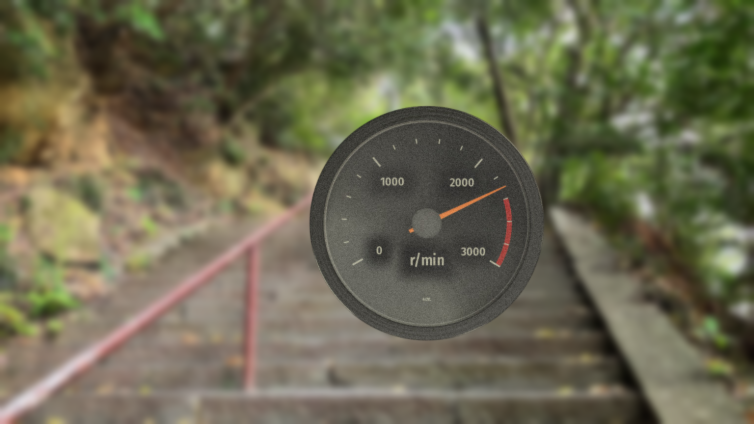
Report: 2300 rpm
